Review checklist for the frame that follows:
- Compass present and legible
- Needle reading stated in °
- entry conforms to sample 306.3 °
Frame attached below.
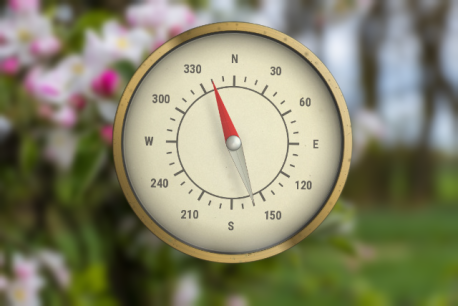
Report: 340 °
